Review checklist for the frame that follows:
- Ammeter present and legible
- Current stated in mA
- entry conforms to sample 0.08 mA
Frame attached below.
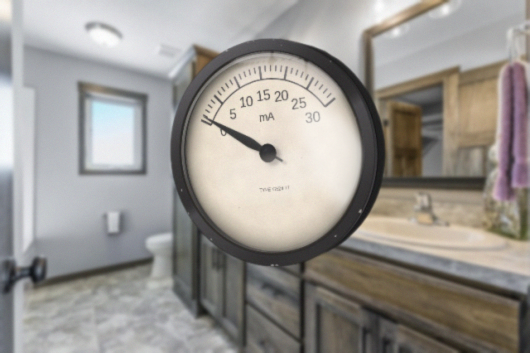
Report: 1 mA
